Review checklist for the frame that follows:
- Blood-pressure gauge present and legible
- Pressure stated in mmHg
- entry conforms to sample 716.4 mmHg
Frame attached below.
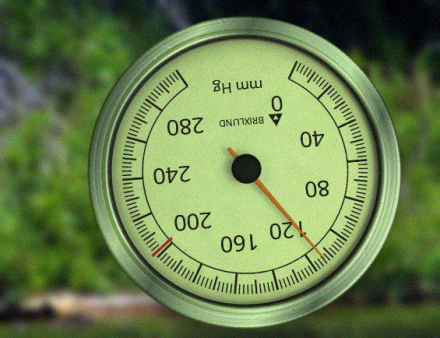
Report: 114 mmHg
